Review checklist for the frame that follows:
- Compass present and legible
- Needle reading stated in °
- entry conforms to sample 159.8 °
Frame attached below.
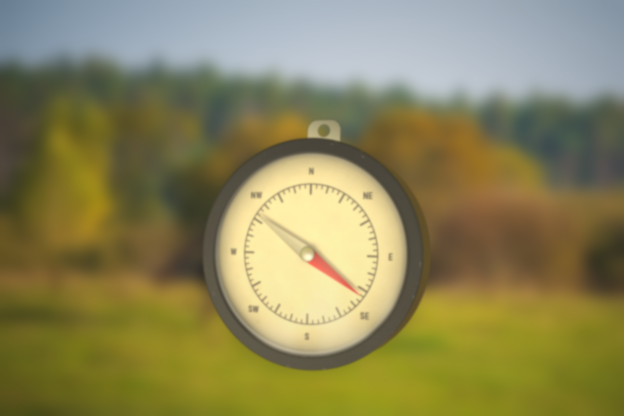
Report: 125 °
